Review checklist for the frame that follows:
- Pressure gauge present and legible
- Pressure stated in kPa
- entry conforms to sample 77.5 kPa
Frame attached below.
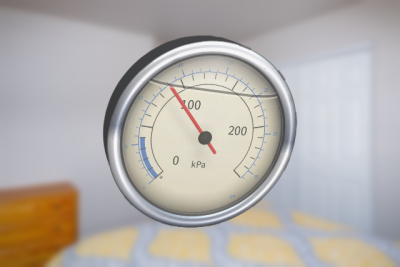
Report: 90 kPa
